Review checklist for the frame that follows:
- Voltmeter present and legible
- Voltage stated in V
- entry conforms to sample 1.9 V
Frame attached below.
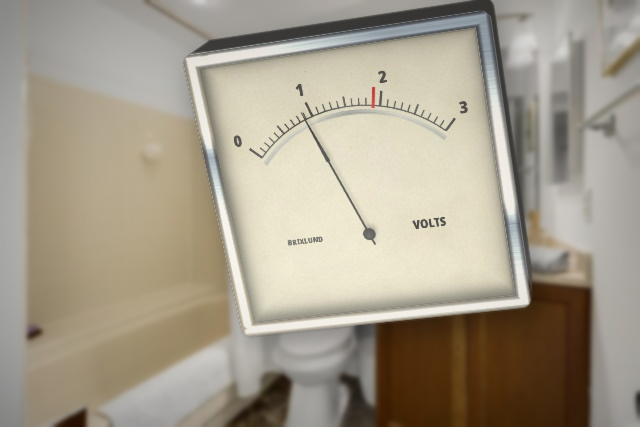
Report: 0.9 V
